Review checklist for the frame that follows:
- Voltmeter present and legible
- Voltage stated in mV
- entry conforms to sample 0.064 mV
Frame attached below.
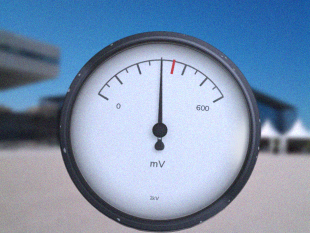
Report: 300 mV
